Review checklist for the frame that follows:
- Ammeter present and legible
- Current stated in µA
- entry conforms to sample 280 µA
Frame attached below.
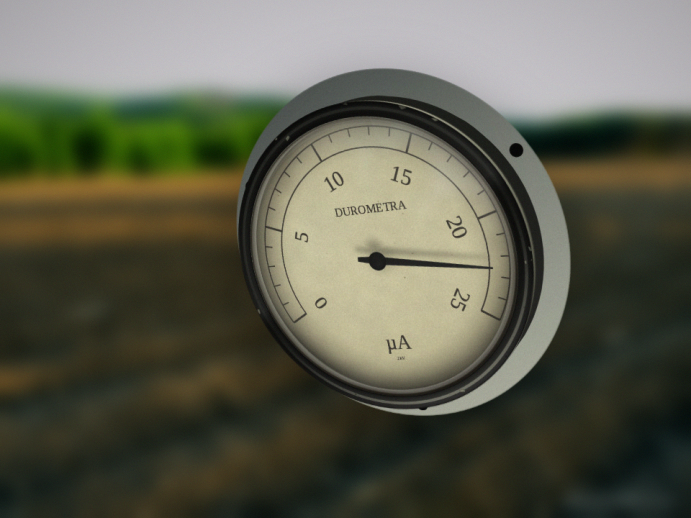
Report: 22.5 µA
